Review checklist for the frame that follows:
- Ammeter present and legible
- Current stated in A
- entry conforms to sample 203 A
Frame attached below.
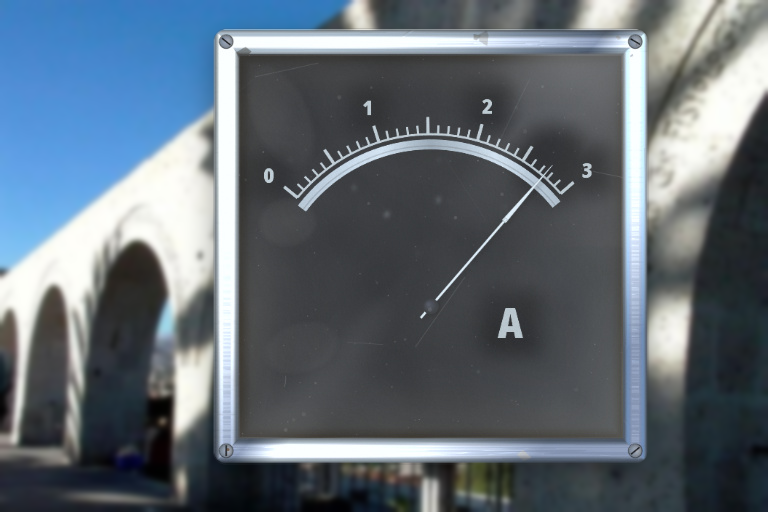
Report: 2.75 A
